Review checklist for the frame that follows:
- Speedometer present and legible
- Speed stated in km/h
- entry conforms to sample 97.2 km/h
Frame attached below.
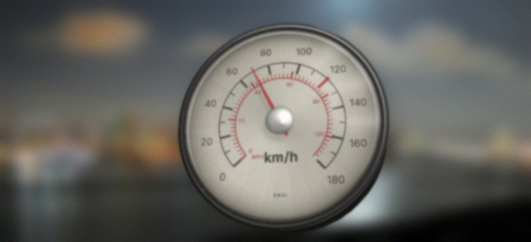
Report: 70 km/h
